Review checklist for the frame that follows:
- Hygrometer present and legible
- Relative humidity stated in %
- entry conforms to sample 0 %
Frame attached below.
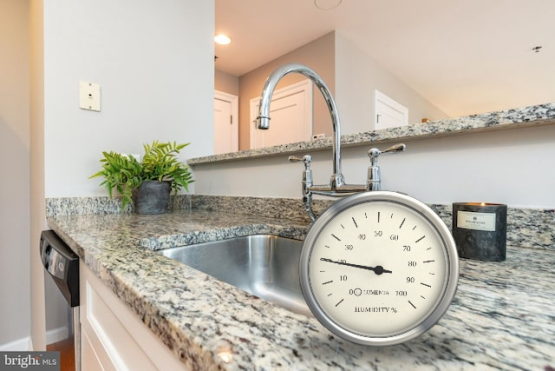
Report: 20 %
